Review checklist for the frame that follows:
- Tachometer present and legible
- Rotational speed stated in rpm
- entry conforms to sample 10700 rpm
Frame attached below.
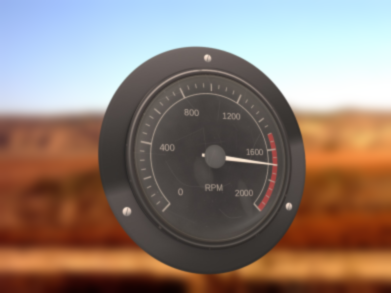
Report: 1700 rpm
